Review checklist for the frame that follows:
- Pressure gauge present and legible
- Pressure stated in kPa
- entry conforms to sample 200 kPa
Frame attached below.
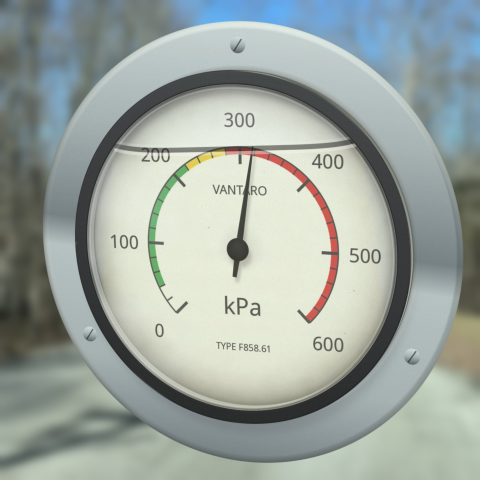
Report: 320 kPa
